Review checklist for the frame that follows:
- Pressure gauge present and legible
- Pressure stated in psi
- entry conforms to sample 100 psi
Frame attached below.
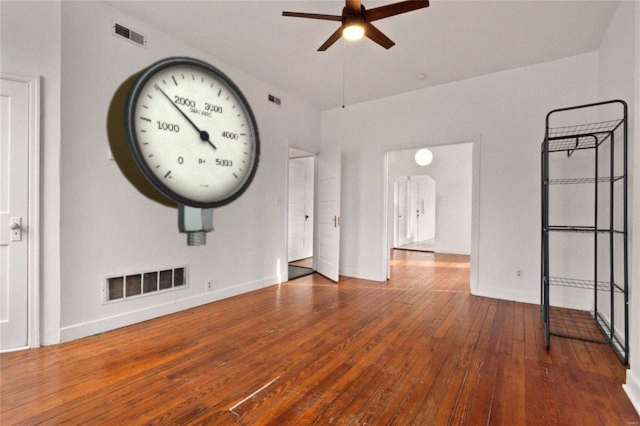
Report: 1600 psi
